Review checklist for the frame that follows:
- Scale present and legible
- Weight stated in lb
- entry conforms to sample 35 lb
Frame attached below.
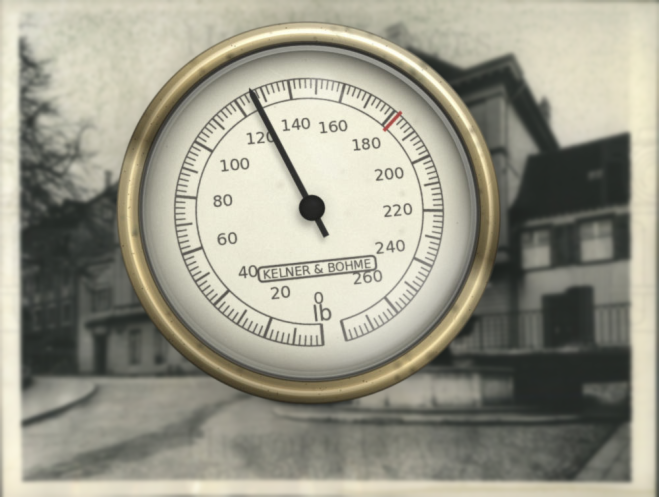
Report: 126 lb
